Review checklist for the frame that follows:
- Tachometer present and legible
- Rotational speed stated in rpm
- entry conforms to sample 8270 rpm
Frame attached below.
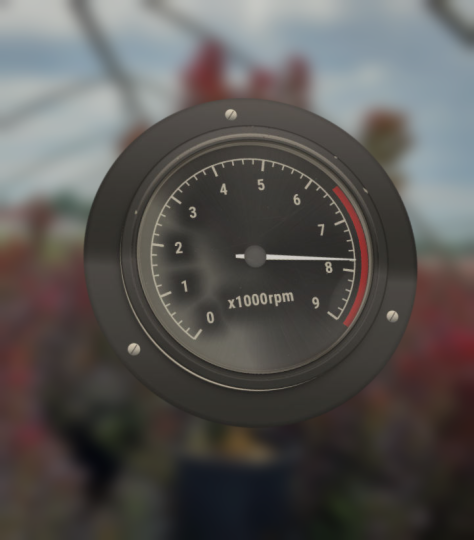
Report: 7800 rpm
